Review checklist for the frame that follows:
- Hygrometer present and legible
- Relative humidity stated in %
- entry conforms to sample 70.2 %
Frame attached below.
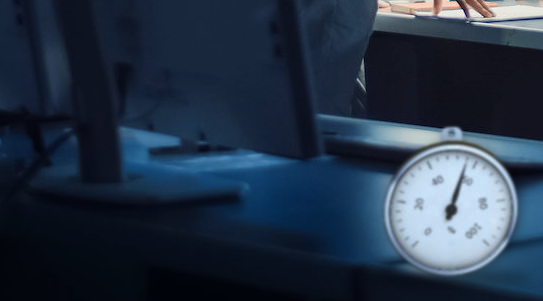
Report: 56 %
